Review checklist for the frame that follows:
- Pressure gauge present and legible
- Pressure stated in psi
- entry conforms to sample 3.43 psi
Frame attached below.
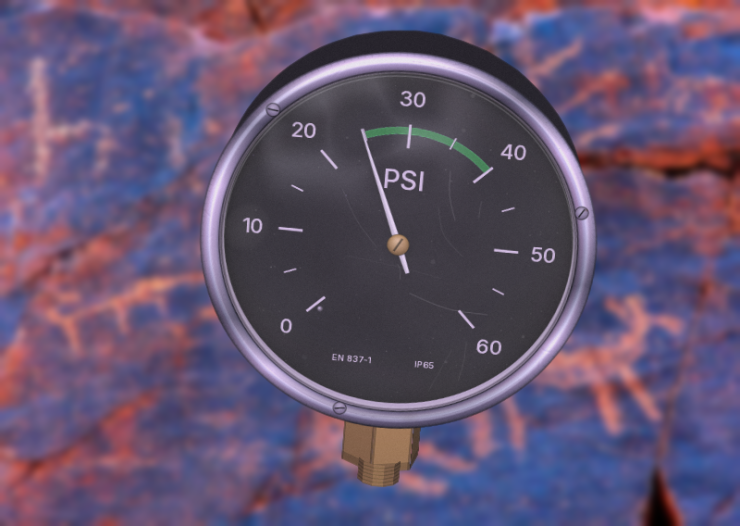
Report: 25 psi
